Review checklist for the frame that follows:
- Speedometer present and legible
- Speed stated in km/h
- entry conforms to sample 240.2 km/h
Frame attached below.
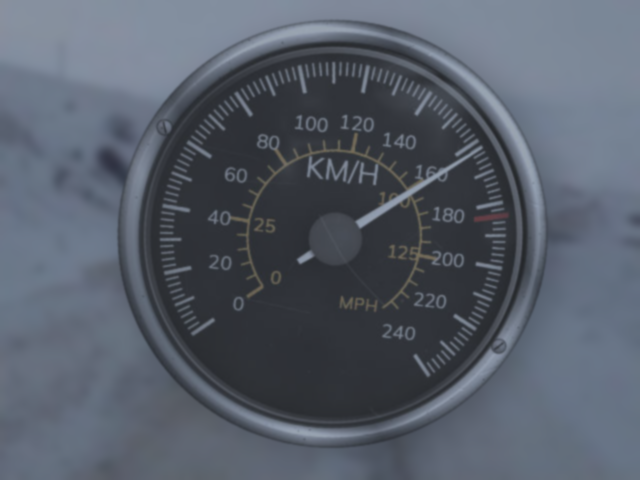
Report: 162 km/h
